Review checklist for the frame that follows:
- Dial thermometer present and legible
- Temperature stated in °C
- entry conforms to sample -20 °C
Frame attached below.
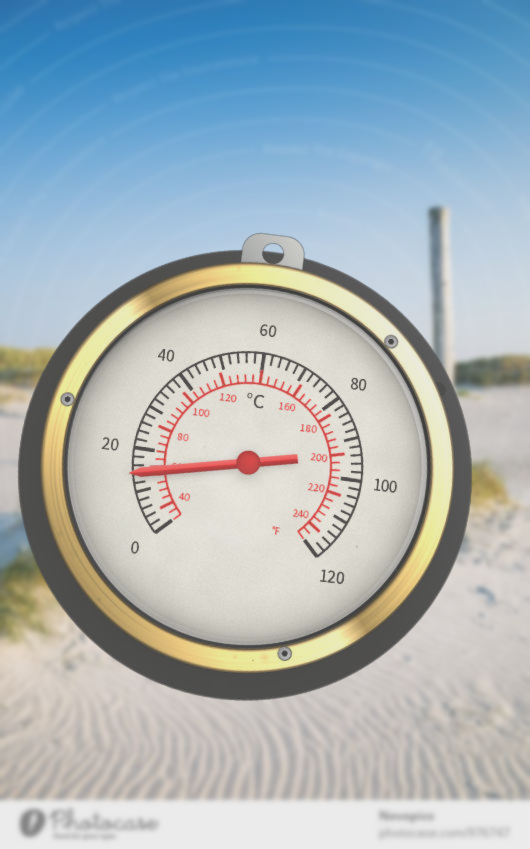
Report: 14 °C
